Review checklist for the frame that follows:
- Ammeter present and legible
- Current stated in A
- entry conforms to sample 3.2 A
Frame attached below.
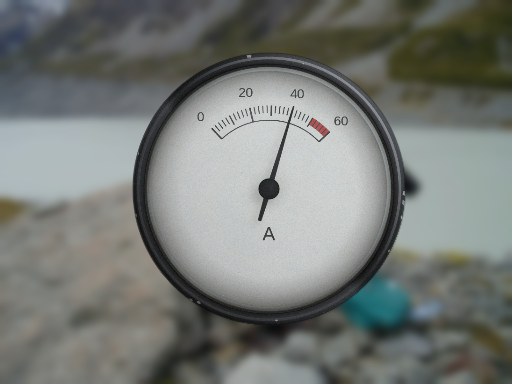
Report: 40 A
